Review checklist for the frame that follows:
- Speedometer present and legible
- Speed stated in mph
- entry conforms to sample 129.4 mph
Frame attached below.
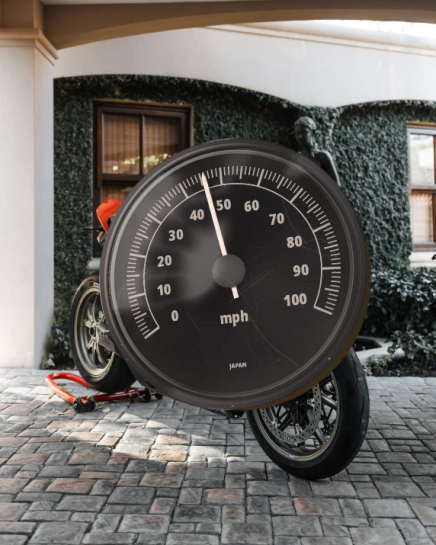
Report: 46 mph
